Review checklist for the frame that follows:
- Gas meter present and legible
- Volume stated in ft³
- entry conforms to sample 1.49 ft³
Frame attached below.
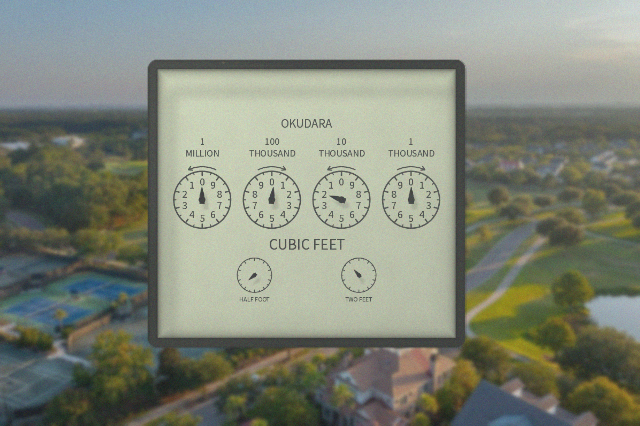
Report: 2000 ft³
